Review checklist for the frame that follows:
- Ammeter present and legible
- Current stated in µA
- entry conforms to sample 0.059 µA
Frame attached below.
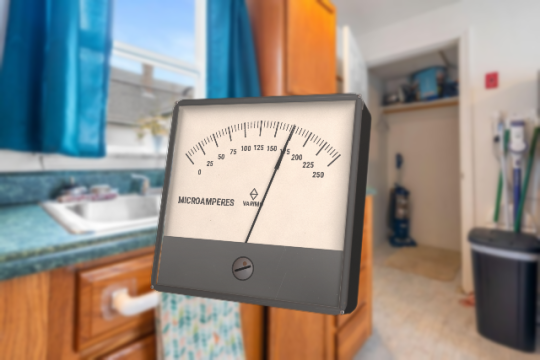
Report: 175 µA
